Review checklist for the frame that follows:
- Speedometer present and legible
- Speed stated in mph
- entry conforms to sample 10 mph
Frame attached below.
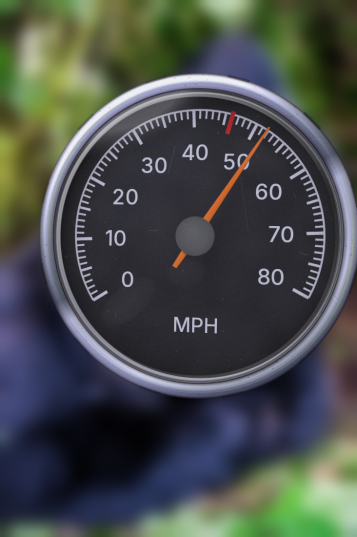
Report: 52 mph
